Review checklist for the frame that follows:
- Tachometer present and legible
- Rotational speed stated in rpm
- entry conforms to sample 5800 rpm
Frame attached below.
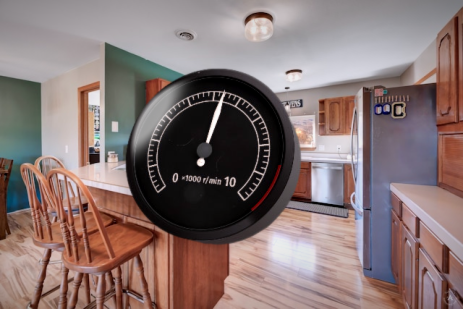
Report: 5400 rpm
